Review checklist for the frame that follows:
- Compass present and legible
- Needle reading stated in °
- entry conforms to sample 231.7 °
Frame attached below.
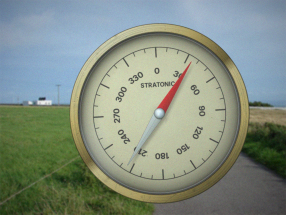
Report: 35 °
